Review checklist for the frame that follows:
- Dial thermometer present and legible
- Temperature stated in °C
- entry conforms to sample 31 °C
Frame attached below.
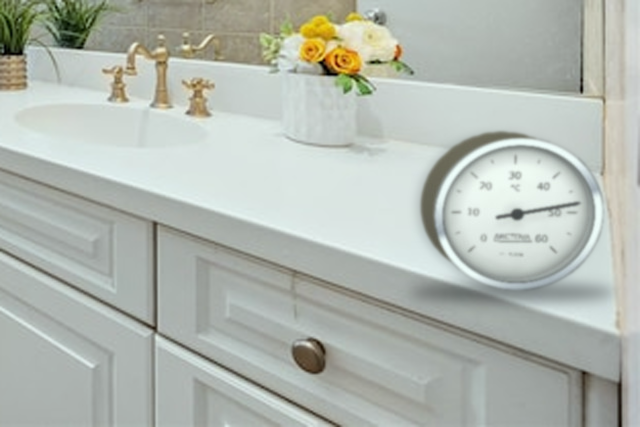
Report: 47.5 °C
